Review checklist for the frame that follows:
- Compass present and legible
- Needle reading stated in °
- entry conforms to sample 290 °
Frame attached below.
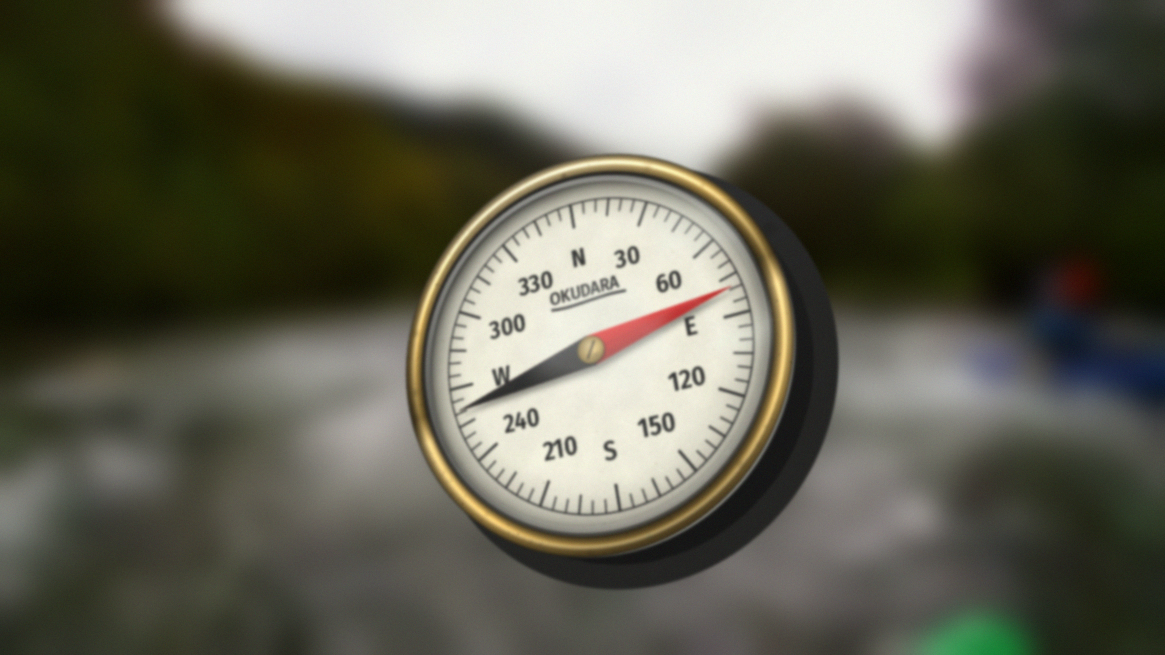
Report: 80 °
